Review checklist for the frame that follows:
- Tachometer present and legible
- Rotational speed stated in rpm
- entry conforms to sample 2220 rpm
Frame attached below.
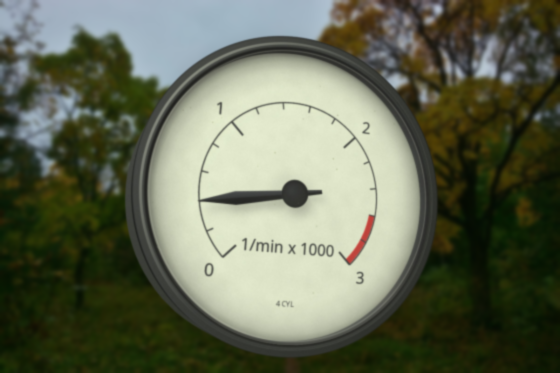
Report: 400 rpm
